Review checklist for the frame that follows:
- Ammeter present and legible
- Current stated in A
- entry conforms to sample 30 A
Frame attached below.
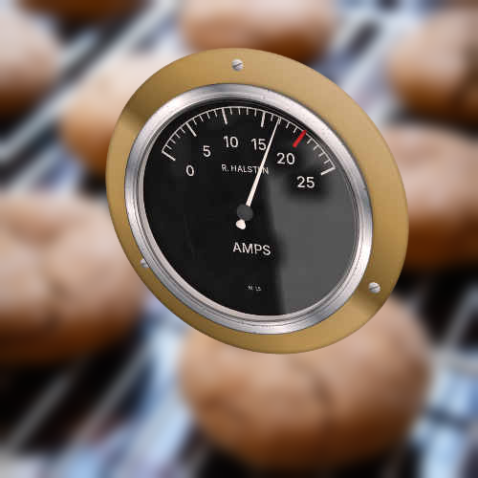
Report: 17 A
